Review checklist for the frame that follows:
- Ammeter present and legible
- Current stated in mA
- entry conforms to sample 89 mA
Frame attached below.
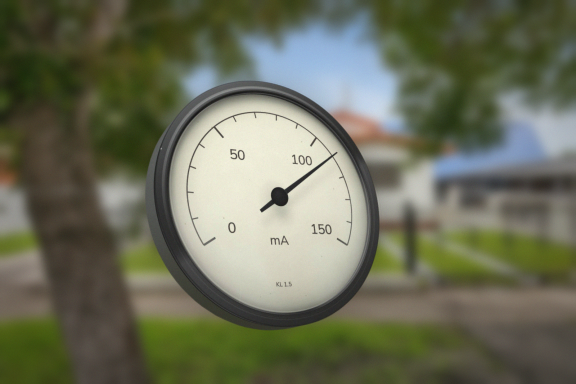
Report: 110 mA
